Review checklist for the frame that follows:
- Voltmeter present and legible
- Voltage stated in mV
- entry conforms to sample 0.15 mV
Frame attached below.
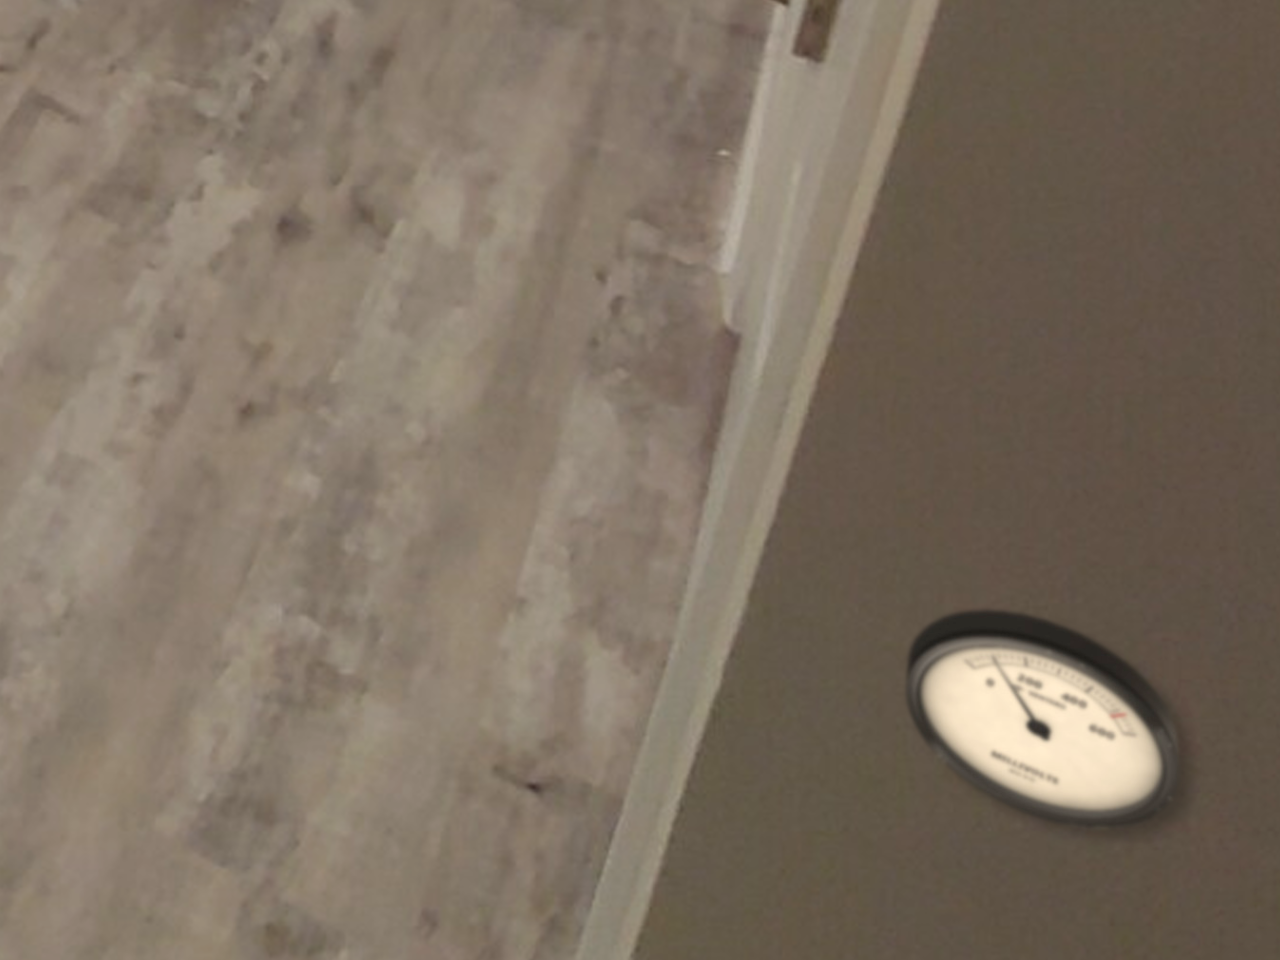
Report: 100 mV
